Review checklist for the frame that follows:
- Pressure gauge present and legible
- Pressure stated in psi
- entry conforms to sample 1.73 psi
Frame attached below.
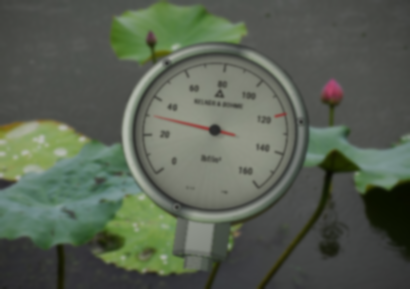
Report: 30 psi
